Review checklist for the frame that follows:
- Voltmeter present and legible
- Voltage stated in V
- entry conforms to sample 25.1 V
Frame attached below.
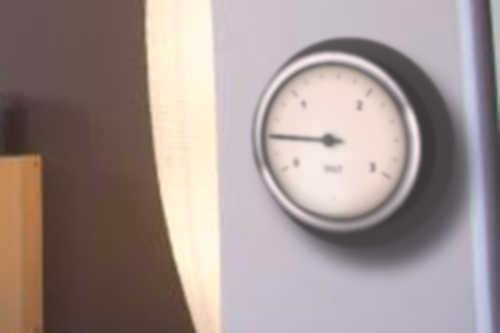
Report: 0.4 V
